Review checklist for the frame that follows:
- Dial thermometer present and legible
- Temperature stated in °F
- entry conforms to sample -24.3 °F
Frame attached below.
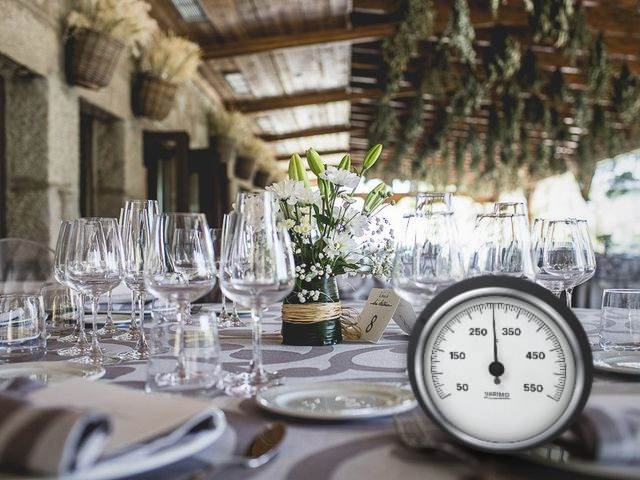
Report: 300 °F
